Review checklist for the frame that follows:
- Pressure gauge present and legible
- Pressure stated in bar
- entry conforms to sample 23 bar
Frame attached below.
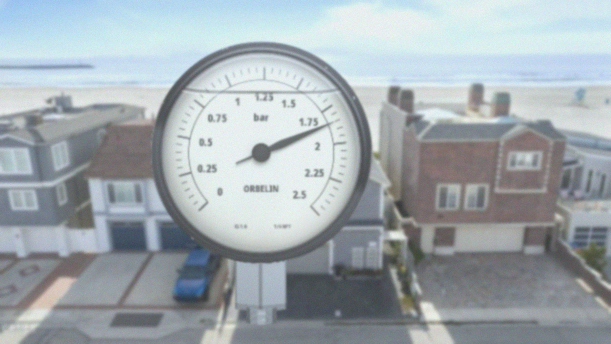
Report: 1.85 bar
